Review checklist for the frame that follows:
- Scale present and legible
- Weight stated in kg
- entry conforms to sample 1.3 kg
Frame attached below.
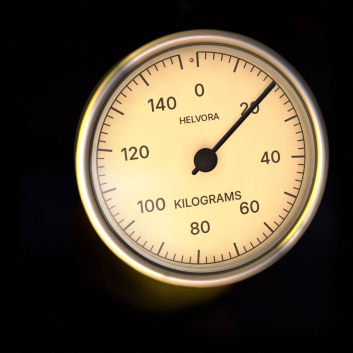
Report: 20 kg
